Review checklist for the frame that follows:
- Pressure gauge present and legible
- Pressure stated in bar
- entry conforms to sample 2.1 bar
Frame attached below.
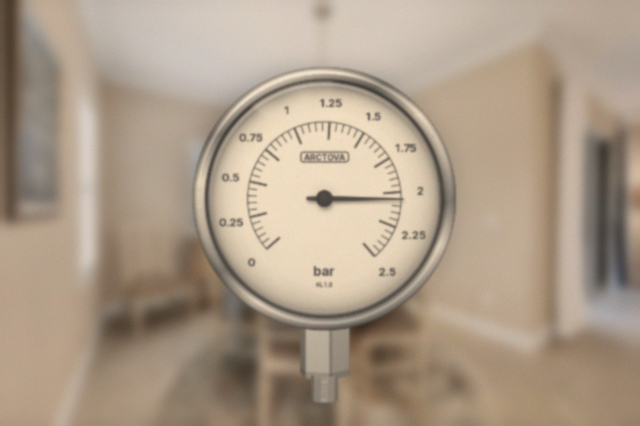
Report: 2.05 bar
